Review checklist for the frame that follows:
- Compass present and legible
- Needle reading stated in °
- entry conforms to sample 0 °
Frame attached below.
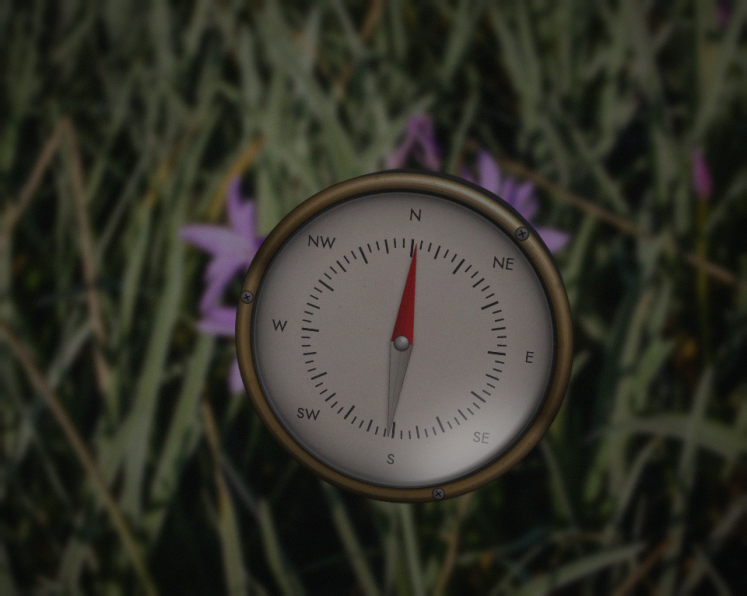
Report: 2.5 °
